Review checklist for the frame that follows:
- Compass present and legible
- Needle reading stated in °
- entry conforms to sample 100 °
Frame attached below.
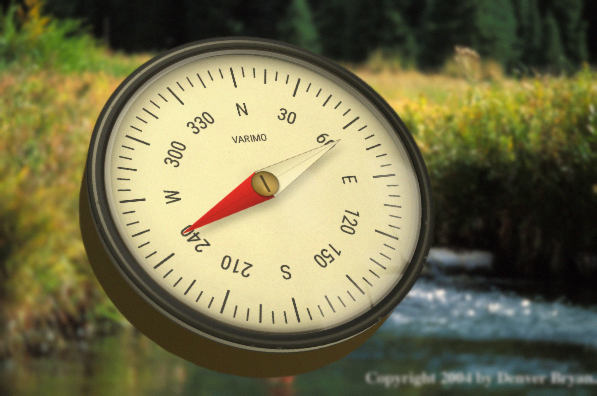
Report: 245 °
